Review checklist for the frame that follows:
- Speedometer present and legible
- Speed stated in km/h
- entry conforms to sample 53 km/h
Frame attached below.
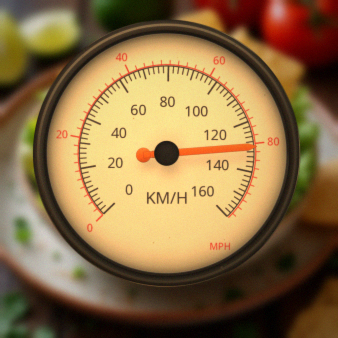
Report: 130 km/h
